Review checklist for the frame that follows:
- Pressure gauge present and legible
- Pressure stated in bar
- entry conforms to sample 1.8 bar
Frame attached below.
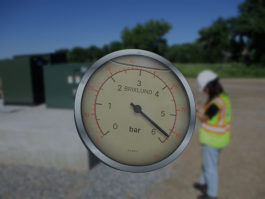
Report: 5.75 bar
